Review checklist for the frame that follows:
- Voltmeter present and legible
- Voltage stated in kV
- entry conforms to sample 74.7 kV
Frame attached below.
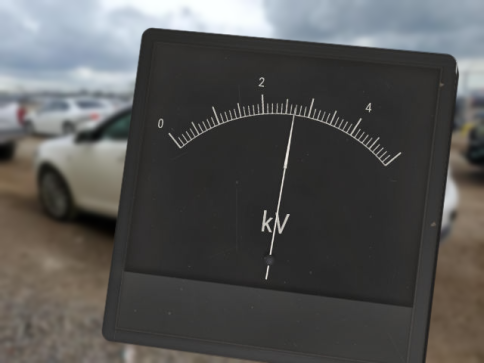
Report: 2.7 kV
